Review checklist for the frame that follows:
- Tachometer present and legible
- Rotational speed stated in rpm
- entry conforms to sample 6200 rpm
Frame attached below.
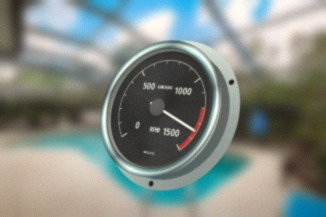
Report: 1350 rpm
